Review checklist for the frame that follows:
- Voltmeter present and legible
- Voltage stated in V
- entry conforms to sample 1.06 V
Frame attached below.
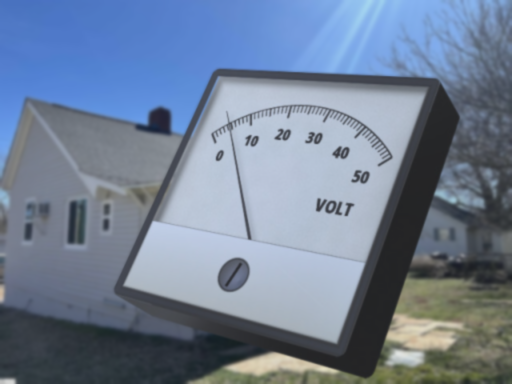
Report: 5 V
